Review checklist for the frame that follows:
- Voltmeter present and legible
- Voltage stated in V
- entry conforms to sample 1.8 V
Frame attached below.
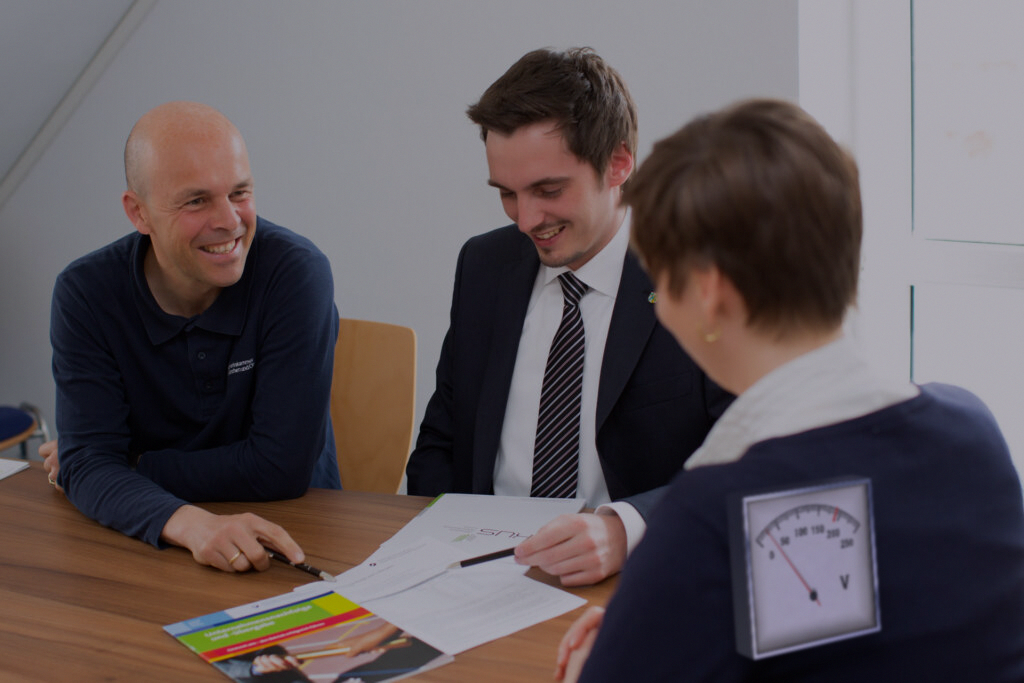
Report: 25 V
